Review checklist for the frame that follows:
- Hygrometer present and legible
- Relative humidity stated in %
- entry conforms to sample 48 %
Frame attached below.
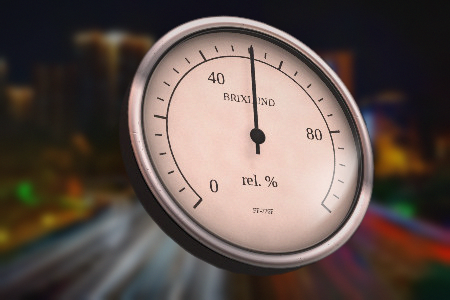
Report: 52 %
